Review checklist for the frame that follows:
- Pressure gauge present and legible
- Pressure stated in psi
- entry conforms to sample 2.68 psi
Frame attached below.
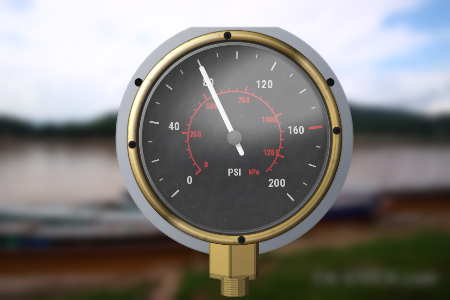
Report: 80 psi
